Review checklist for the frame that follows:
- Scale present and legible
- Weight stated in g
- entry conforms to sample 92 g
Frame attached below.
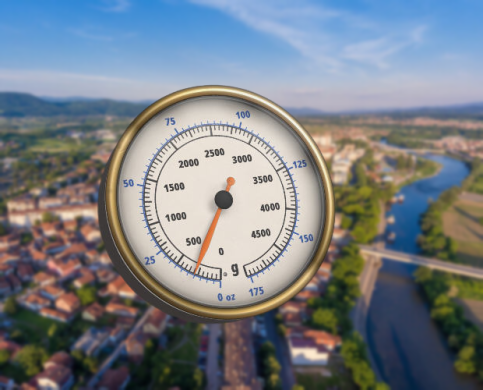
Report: 300 g
